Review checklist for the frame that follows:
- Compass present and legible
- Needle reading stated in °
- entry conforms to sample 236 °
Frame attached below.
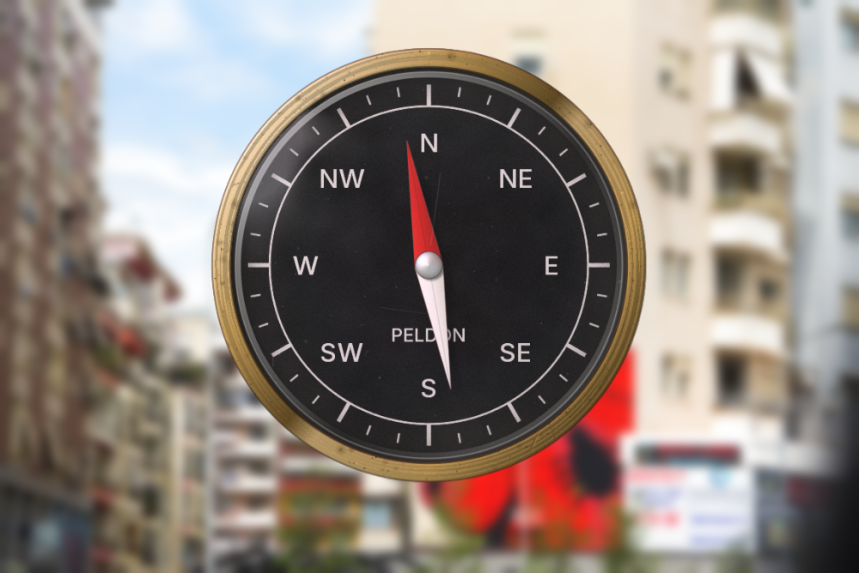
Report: 350 °
